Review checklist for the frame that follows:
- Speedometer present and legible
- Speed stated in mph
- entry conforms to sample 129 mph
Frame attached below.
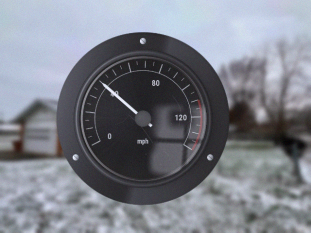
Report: 40 mph
